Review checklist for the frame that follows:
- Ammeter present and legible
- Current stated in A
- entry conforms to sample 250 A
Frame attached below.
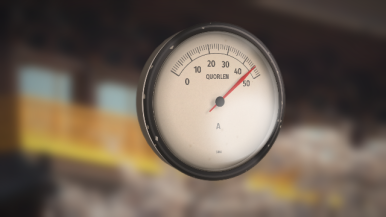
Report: 45 A
